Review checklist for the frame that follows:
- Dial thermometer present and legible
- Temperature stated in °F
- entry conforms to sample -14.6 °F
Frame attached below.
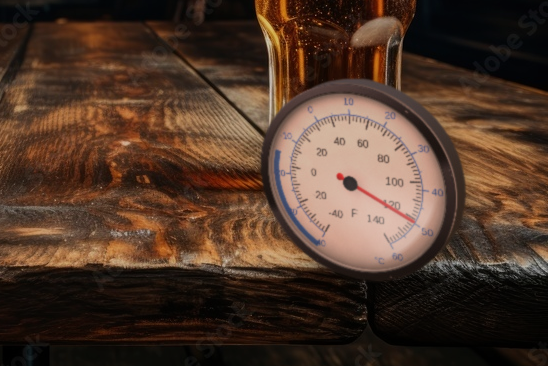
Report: 120 °F
